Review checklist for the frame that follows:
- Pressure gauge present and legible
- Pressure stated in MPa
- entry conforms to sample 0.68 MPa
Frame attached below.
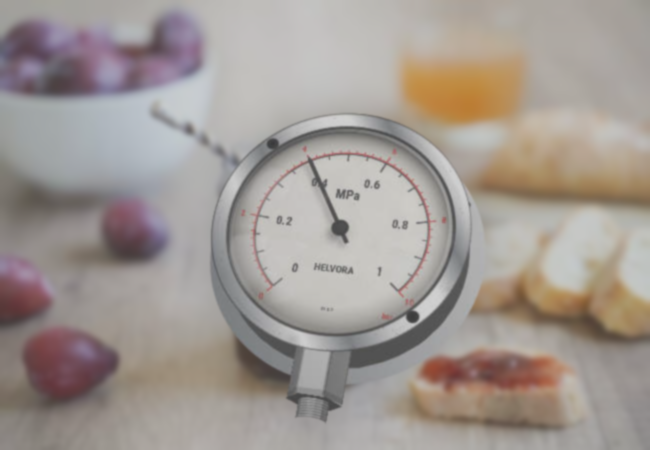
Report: 0.4 MPa
